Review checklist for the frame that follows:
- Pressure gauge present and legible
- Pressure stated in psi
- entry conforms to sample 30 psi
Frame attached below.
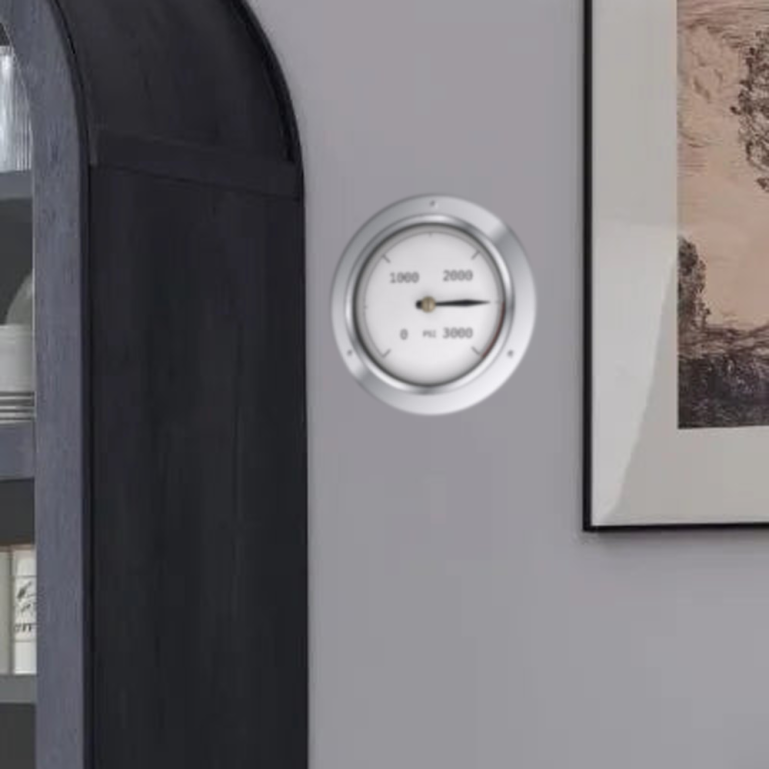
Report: 2500 psi
